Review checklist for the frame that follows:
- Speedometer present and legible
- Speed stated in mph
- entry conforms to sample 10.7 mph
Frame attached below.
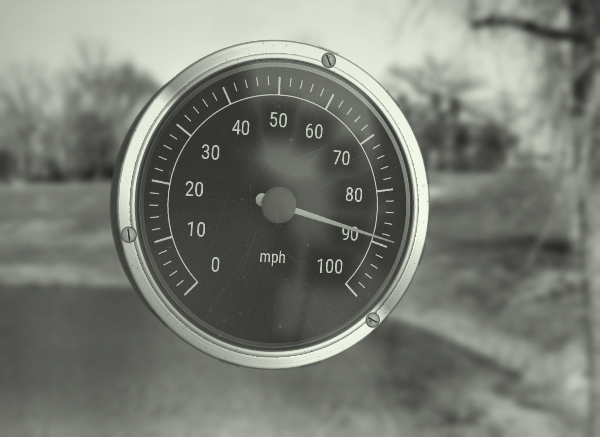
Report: 89 mph
